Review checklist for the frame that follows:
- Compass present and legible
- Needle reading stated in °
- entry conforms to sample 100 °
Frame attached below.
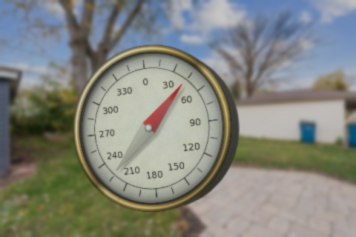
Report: 45 °
